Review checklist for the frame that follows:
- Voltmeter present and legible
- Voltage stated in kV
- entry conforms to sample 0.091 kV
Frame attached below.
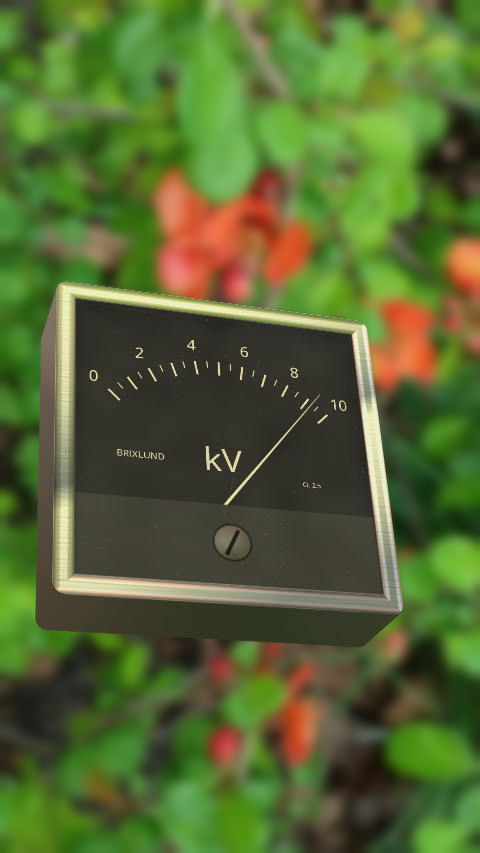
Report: 9.25 kV
